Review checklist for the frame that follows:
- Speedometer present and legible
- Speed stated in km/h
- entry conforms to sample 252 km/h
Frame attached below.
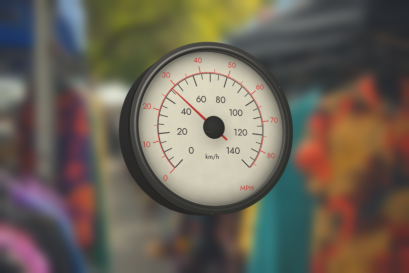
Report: 45 km/h
